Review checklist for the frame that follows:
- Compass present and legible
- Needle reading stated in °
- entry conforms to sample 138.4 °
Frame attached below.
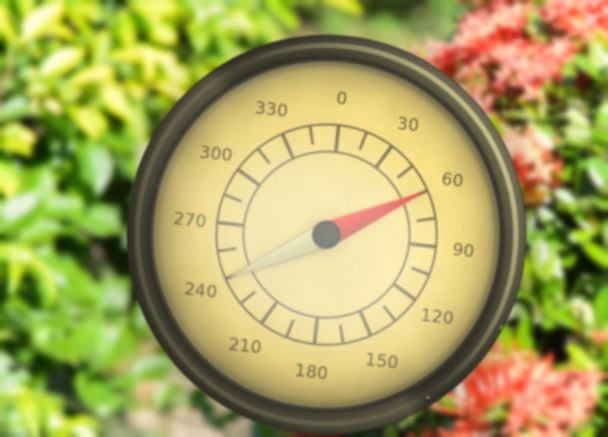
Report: 60 °
